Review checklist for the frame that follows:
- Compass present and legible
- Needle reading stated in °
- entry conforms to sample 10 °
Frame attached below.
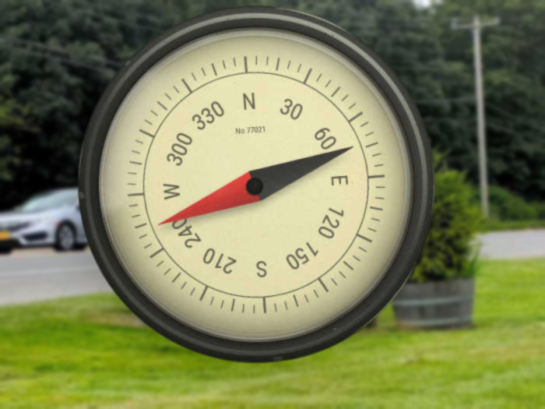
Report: 252.5 °
